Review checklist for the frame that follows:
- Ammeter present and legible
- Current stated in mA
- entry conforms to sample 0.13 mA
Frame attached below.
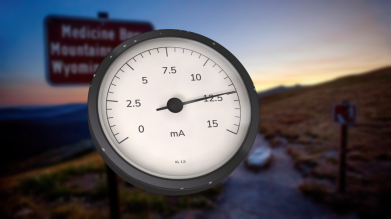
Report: 12.5 mA
